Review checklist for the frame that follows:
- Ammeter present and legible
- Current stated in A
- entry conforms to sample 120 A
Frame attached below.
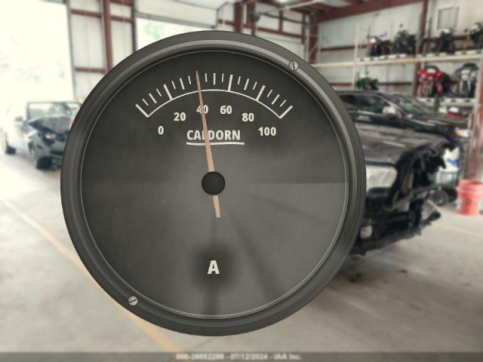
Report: 40 A
